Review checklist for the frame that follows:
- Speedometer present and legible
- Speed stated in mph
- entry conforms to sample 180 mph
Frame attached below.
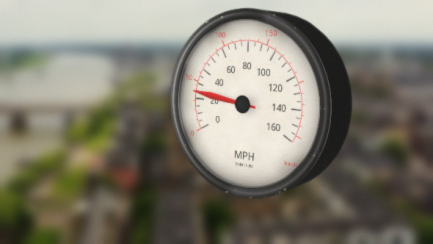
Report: 25 mph
